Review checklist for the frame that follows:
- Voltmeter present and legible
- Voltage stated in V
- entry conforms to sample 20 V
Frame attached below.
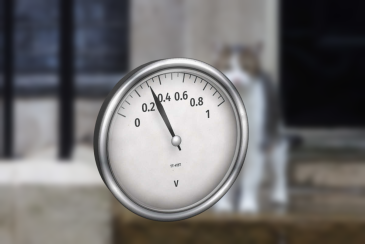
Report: 0.3 V
